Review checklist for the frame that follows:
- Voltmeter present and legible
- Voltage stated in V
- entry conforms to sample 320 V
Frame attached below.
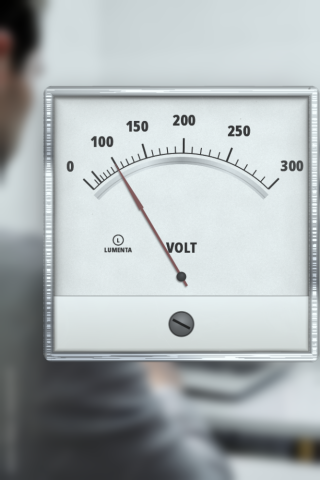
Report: 100 V
